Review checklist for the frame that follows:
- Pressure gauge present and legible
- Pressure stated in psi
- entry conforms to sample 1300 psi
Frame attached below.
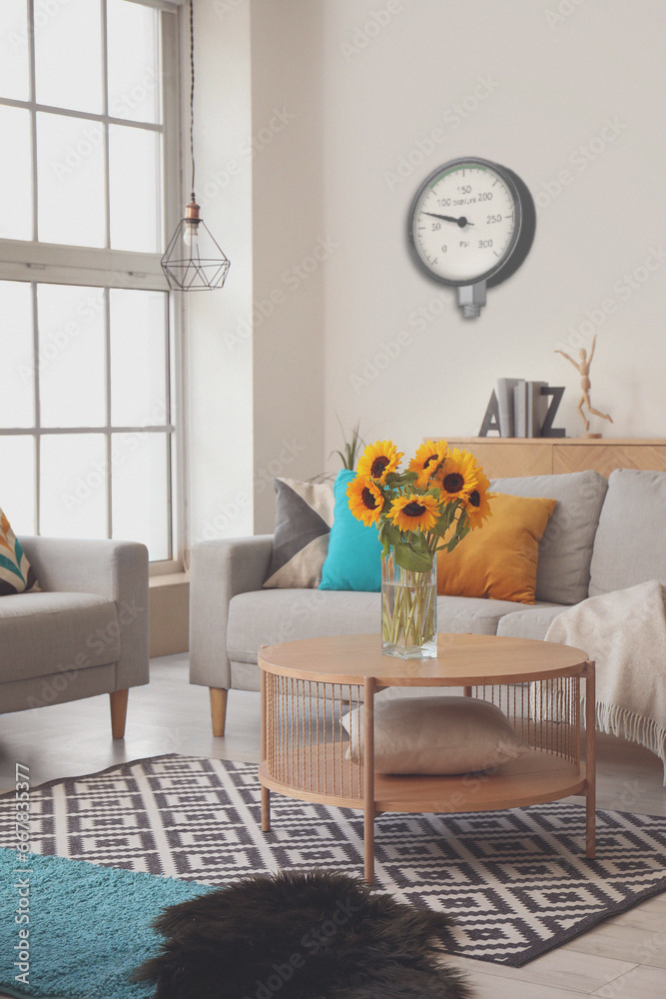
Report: 70 psi
